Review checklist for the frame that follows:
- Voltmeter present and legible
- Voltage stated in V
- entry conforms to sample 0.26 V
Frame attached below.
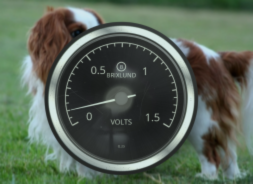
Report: 0.1 V
